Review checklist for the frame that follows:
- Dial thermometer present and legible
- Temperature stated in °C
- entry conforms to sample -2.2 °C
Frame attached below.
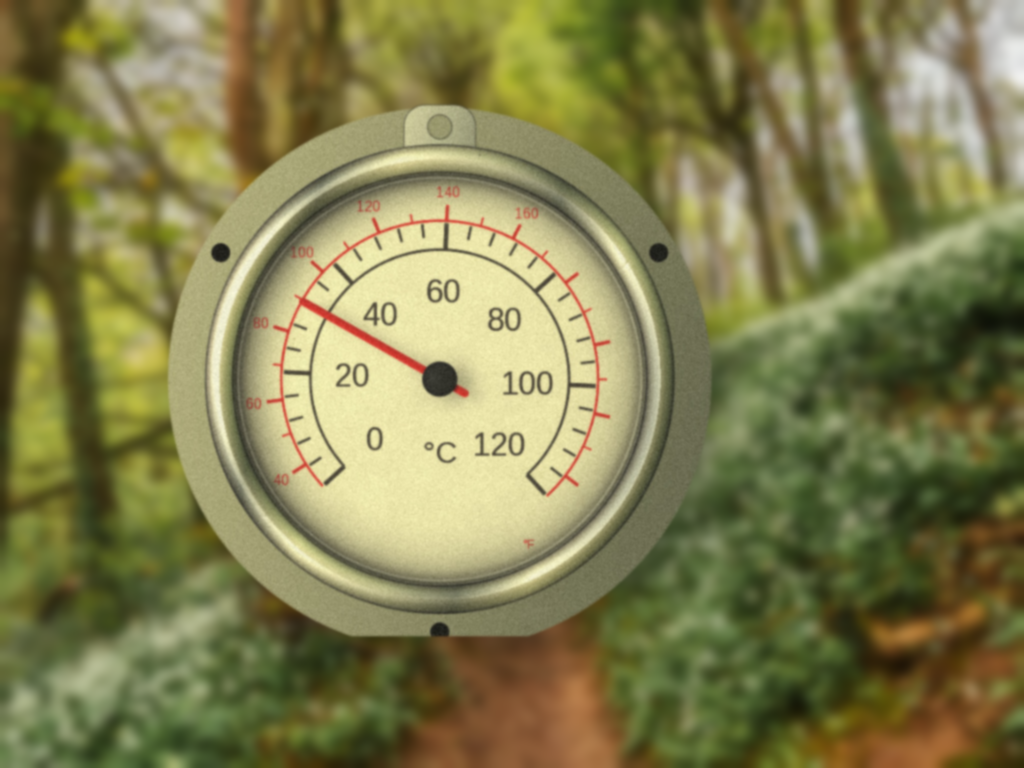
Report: 32 °C
